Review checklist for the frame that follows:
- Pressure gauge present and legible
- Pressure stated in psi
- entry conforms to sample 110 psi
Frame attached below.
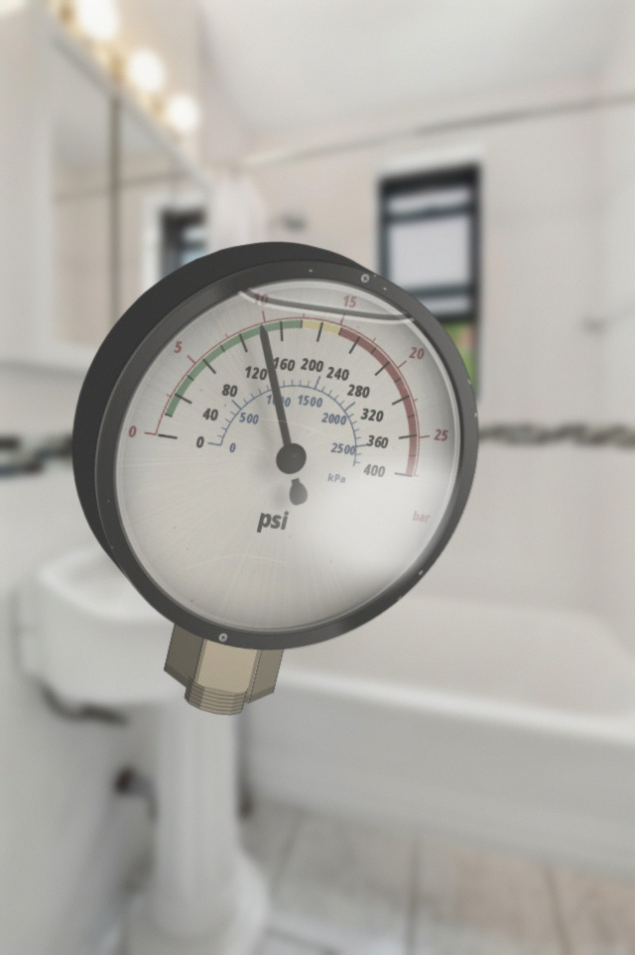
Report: 140 psi
